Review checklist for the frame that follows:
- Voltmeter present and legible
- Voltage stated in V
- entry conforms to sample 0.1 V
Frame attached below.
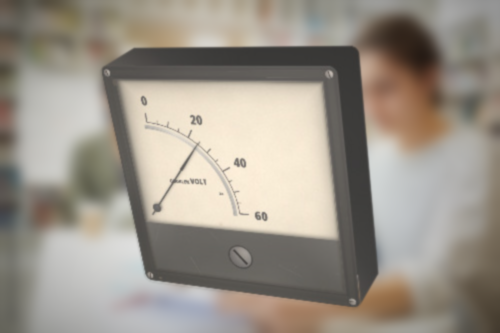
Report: 25 V
